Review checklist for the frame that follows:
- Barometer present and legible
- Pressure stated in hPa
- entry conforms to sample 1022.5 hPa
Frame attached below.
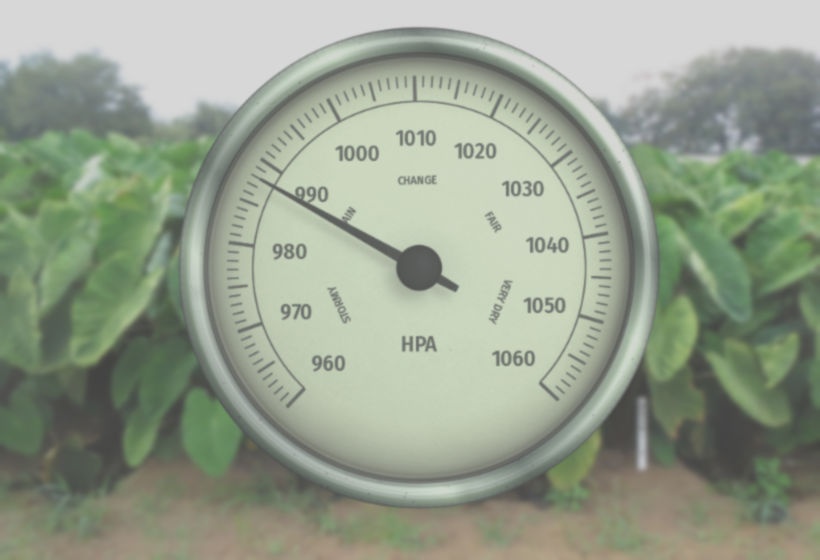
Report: 988 hPa
